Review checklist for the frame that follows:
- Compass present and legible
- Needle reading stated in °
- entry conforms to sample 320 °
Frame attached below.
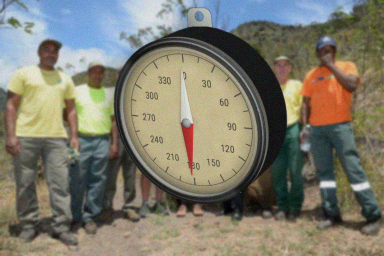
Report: 180 °
